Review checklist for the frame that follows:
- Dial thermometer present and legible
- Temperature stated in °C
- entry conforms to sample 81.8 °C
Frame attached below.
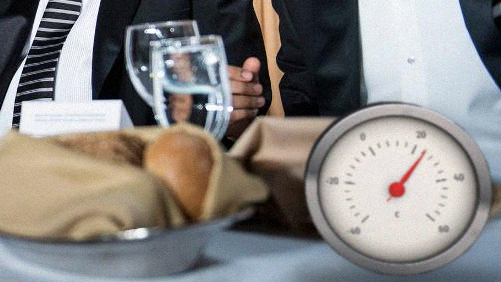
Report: 24 °C
